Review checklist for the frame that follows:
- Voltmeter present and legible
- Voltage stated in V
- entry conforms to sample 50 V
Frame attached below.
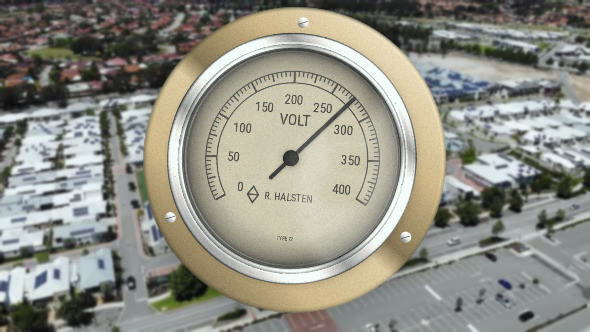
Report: 275 V
